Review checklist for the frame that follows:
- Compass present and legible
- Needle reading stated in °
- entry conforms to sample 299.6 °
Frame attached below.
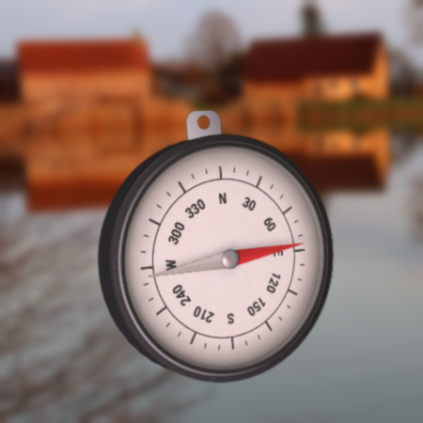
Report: 85 °
